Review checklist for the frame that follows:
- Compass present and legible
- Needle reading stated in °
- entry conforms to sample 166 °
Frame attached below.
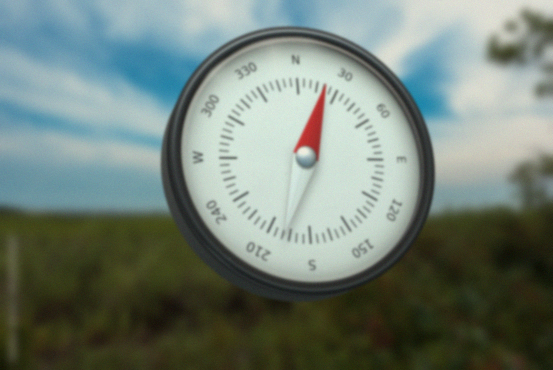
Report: 20 °
